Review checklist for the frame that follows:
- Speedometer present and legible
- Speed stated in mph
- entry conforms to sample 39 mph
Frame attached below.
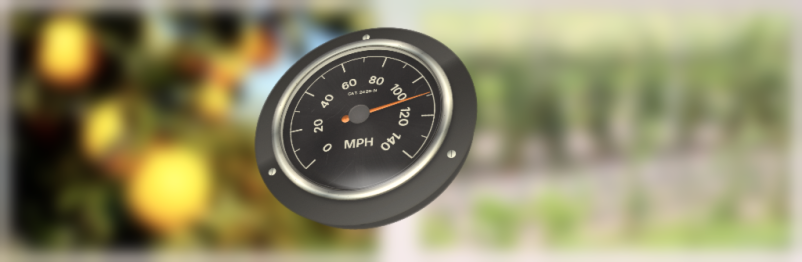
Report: 110 mph
